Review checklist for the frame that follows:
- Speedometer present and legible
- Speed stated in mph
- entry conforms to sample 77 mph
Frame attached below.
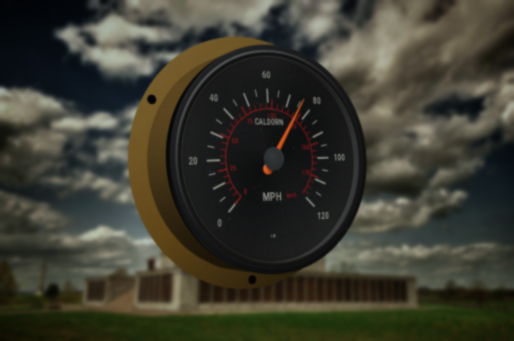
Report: 75 mph
